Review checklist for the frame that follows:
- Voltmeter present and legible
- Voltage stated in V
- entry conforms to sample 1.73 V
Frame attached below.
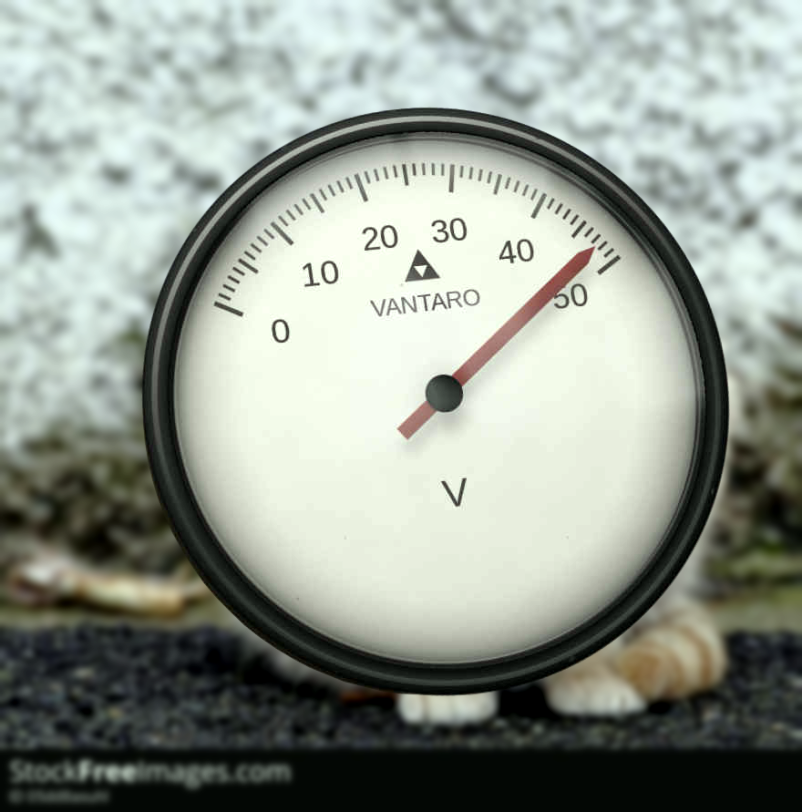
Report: 47.5 V
